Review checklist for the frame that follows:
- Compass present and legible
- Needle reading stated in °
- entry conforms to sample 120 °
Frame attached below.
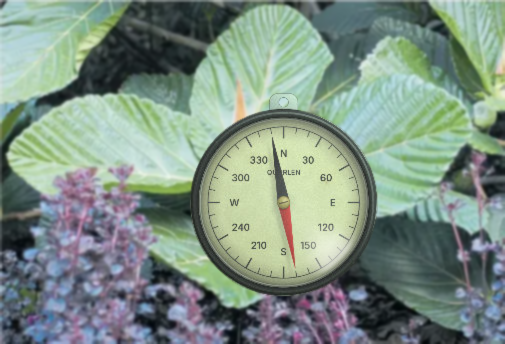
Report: 170 °
